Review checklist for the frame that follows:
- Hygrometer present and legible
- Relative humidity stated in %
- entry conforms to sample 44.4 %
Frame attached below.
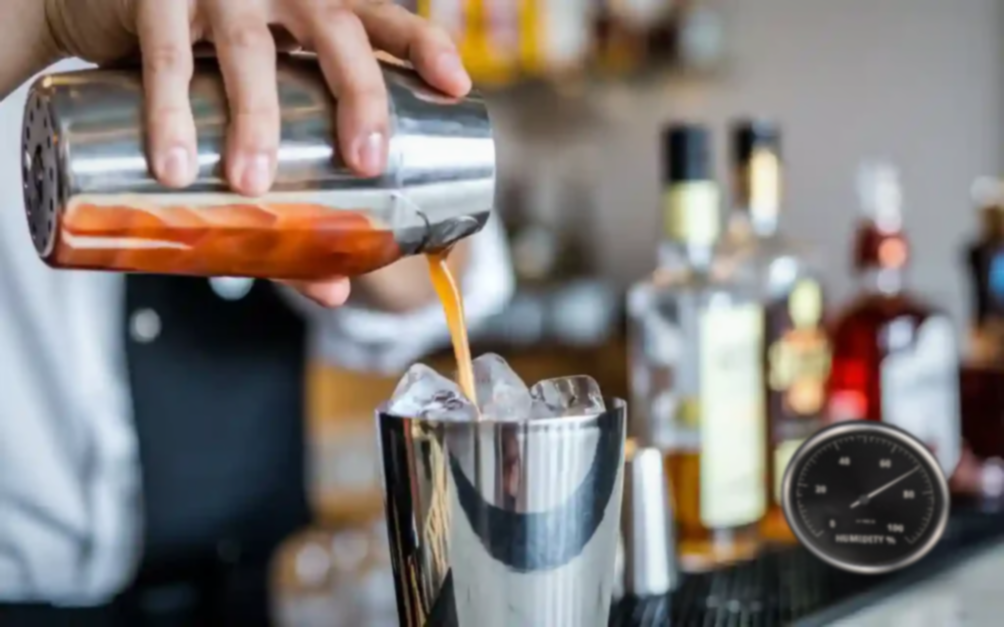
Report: 70 %
